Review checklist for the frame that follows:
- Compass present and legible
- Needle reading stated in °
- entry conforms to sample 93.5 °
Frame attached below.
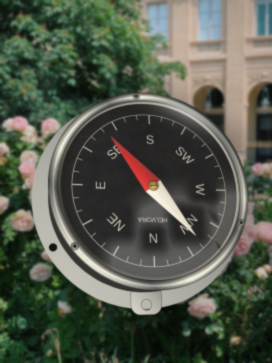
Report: 140 °
